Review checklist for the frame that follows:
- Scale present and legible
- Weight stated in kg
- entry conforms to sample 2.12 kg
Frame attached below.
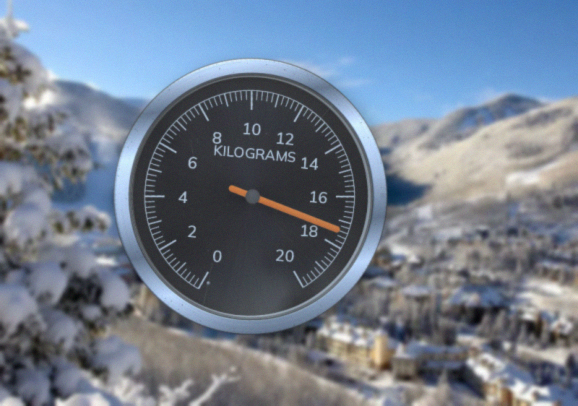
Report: 17.4 kg
